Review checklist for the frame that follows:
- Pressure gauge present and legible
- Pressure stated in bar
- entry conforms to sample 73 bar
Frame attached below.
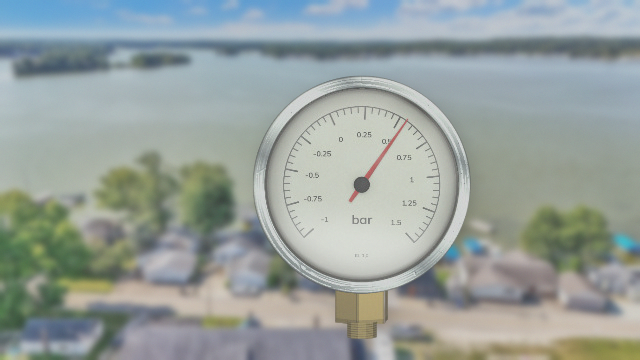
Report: 0.55 bar
